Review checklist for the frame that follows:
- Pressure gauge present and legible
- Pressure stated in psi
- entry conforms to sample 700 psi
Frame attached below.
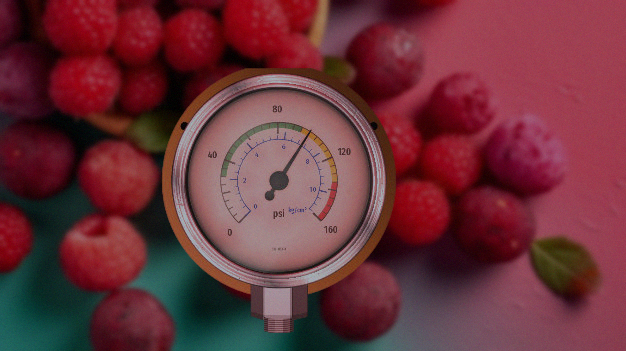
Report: 100 psi
